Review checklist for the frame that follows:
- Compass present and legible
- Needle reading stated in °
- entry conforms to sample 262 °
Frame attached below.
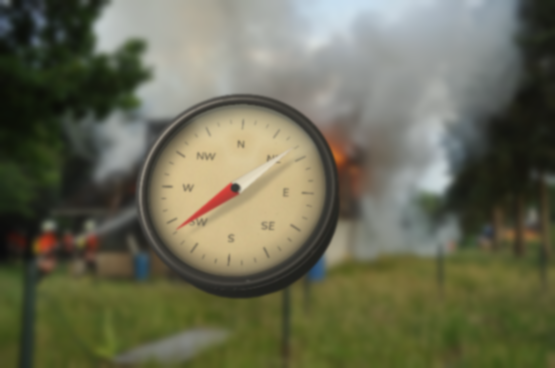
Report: 230 °
